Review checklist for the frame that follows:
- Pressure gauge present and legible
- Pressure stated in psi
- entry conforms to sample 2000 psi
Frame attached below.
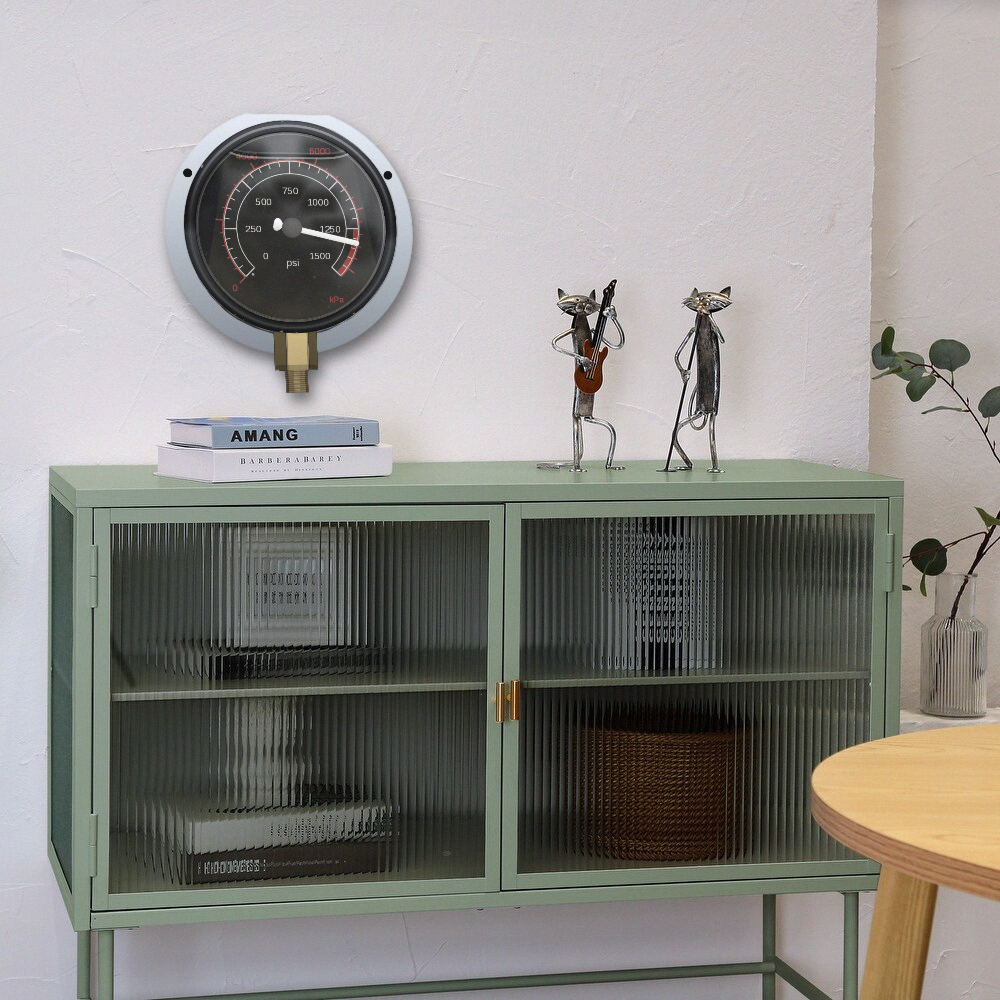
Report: 1325 psi
